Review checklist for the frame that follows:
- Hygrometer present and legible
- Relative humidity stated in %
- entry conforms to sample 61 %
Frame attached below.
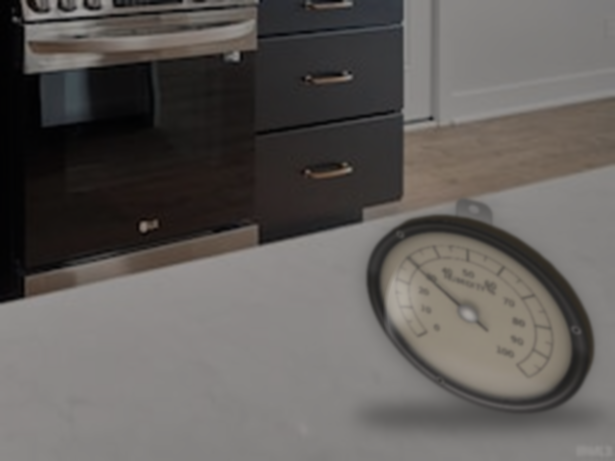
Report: 30 %
